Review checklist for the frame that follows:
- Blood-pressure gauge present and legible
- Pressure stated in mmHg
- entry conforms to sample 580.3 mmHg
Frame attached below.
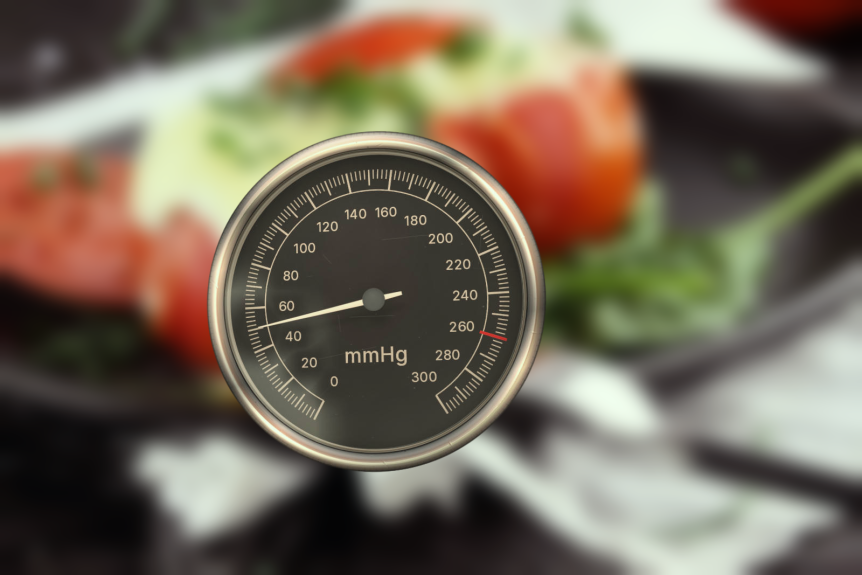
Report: 50 mmHg
